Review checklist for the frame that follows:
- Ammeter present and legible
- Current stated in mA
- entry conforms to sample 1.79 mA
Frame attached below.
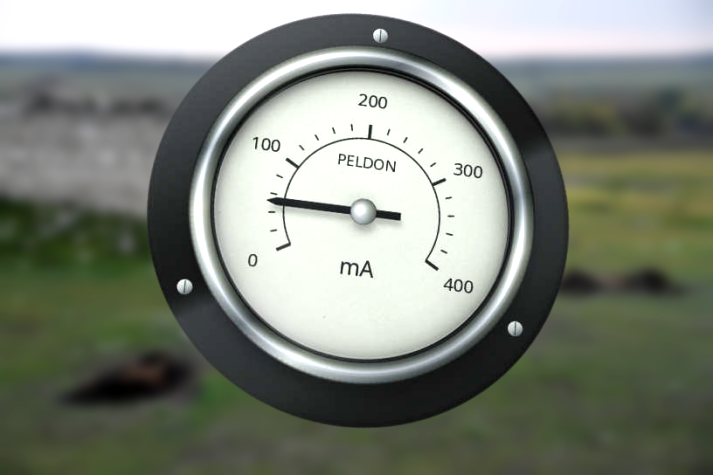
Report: 50 mA
